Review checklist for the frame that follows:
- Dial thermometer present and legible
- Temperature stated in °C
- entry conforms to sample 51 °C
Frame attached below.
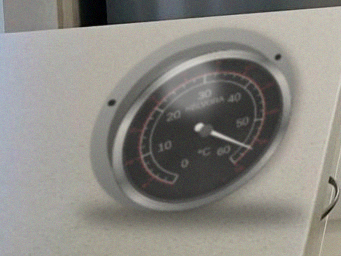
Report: 56 °C
